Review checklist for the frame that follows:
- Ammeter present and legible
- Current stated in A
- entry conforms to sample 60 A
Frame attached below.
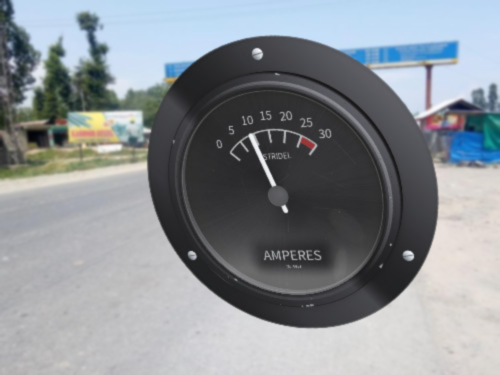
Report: 10 A
